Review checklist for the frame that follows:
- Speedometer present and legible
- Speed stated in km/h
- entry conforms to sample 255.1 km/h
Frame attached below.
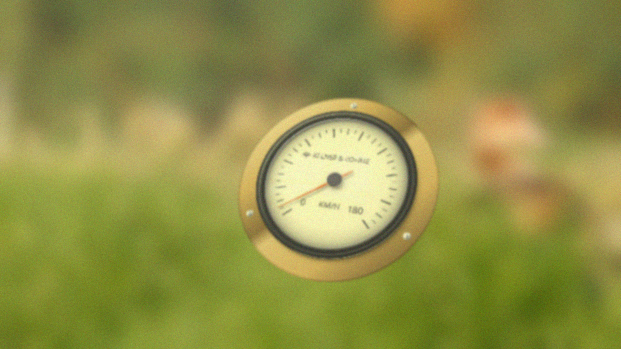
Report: 5 km/h
